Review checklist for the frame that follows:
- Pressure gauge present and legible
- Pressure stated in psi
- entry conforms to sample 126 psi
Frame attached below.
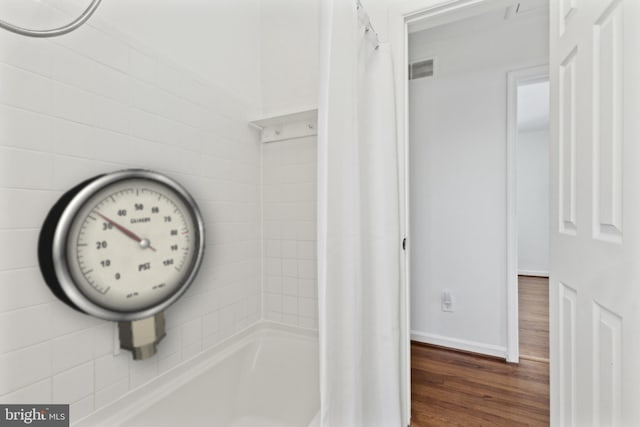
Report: 32 psi
